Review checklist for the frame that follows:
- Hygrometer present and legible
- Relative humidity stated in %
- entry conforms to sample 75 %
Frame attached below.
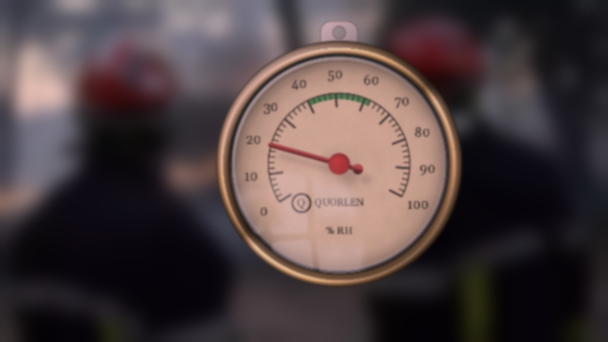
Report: 20 %
